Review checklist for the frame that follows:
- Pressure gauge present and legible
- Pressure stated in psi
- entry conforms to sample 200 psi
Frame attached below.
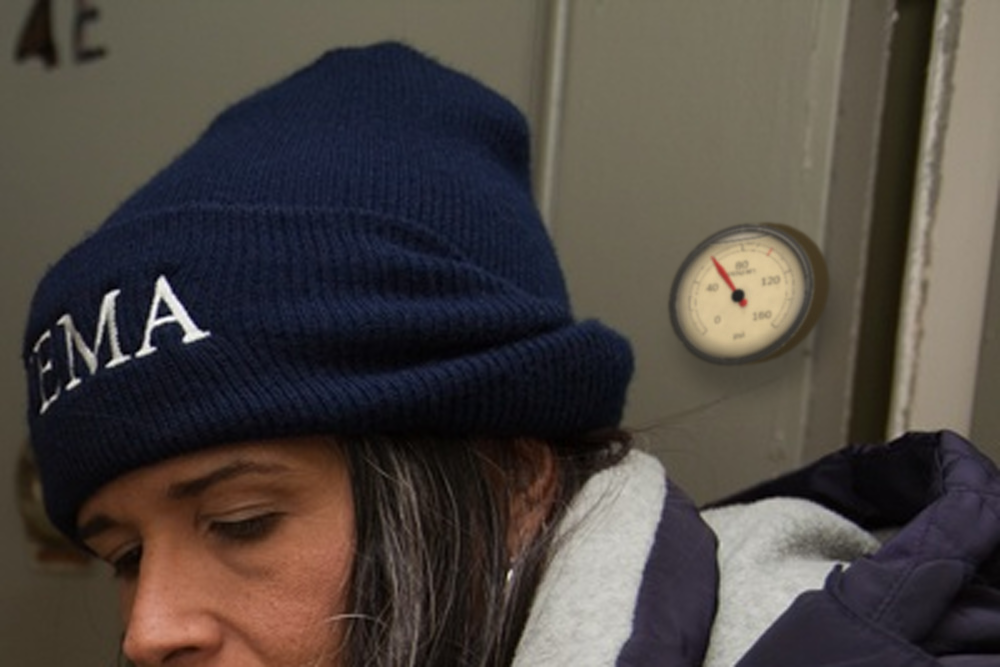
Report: 60 psi
